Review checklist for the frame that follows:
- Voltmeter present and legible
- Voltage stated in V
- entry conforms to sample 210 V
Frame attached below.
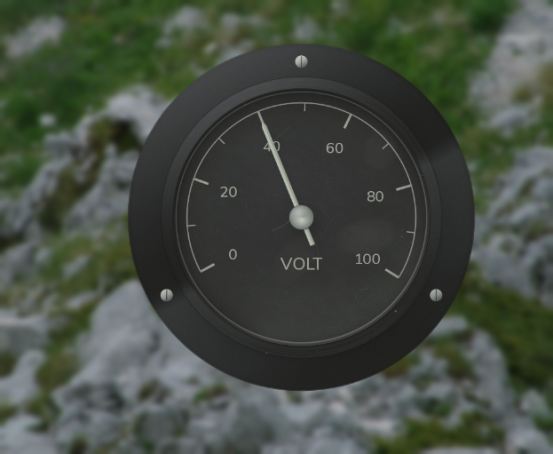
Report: 40 V
